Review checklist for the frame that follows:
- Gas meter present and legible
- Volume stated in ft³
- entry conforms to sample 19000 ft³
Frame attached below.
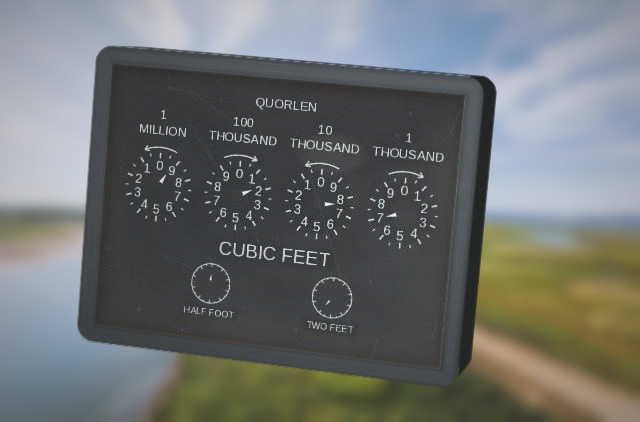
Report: 917700 ft³
